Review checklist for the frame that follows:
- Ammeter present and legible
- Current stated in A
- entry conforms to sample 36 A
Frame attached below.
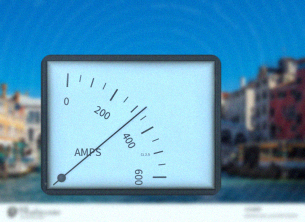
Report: 325 A
